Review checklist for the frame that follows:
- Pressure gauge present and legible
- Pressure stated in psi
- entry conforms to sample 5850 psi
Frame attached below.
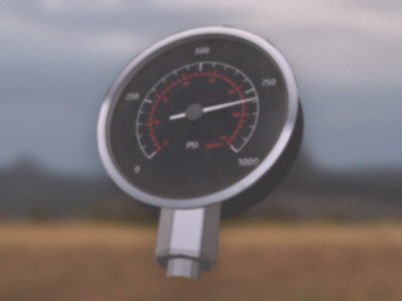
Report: 800 psi
